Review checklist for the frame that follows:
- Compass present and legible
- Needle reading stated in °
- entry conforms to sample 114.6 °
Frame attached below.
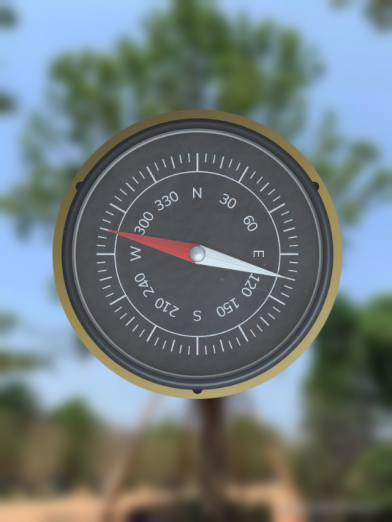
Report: 285 °
